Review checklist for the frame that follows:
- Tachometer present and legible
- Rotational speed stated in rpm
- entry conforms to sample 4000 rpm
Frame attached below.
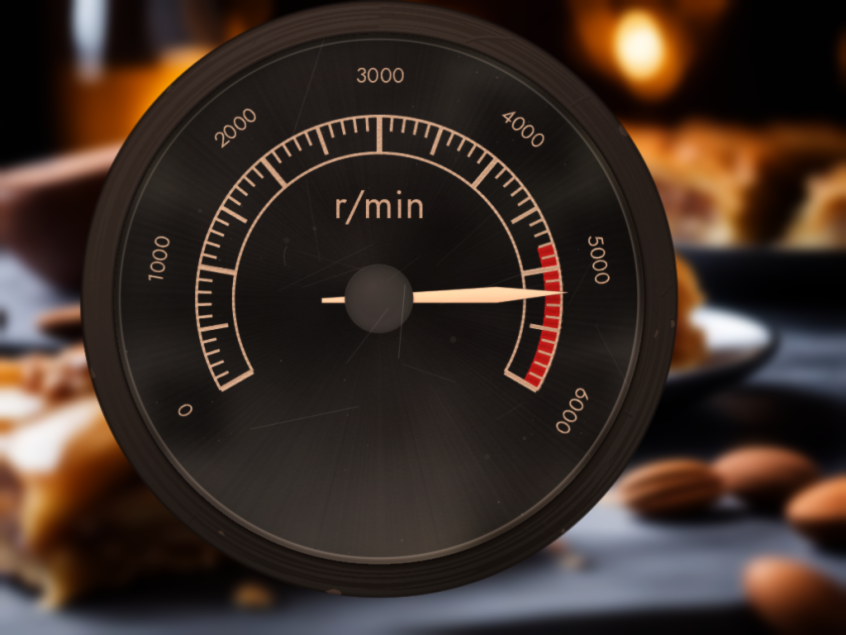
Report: 5200 rpm
